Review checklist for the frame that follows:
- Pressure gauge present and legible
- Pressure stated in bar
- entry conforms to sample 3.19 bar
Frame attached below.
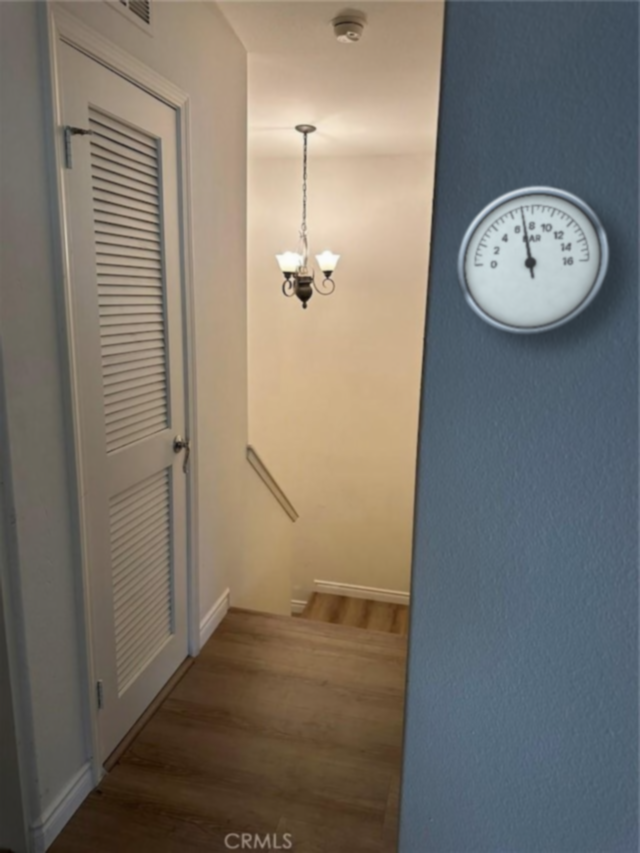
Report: 7 bar
